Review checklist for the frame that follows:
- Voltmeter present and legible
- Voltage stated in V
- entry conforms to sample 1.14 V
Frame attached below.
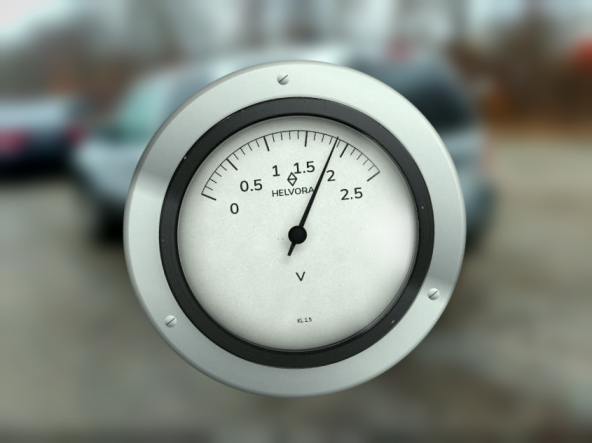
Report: 1.85 V
